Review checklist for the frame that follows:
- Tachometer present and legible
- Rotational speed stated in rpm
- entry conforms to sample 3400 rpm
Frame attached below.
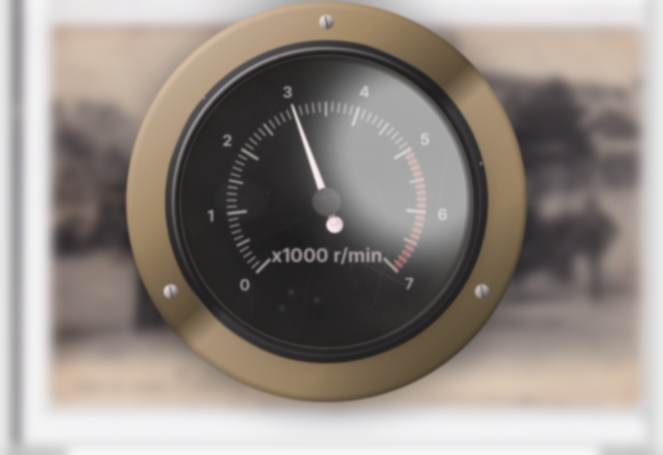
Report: 3000 rpm
